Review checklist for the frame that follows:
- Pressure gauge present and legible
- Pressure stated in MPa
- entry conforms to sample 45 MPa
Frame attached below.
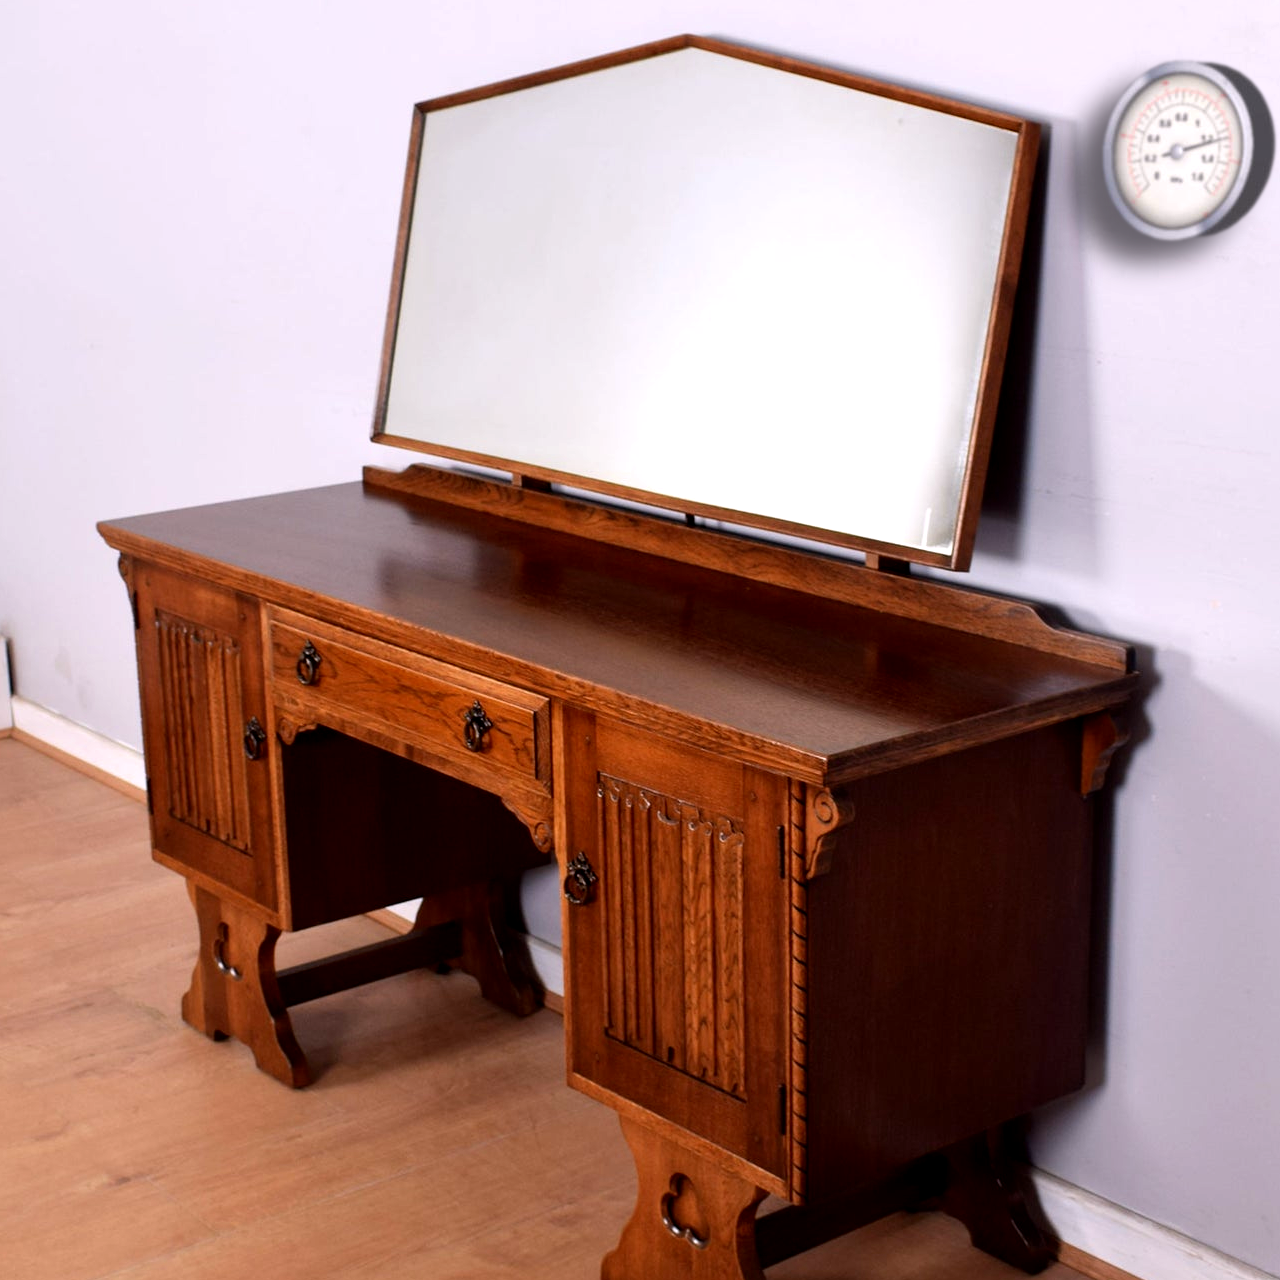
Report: 1.25 MPa
